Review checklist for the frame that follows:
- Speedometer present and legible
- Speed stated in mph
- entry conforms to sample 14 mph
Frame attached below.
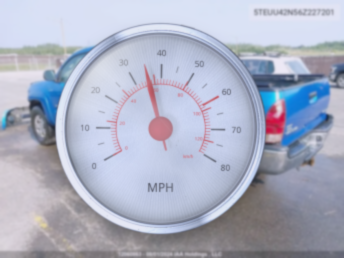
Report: 35 mph
